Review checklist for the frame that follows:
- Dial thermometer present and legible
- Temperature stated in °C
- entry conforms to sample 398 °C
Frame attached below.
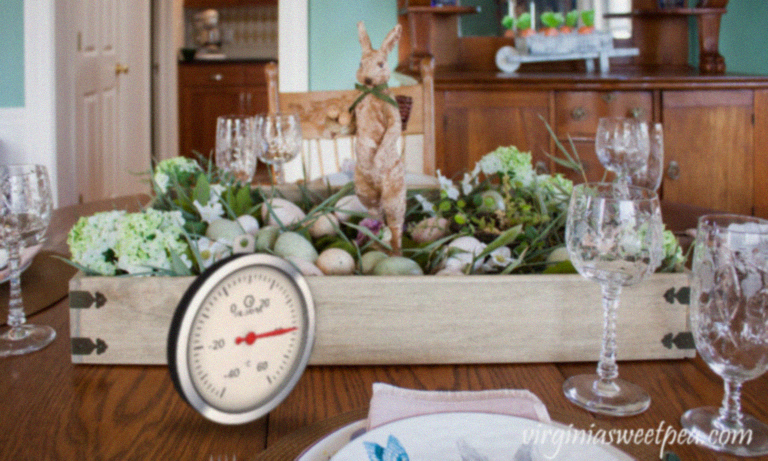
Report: 40 °C
